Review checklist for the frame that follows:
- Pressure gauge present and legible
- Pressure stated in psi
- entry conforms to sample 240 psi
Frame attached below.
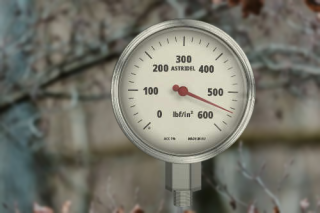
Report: 550 psi
